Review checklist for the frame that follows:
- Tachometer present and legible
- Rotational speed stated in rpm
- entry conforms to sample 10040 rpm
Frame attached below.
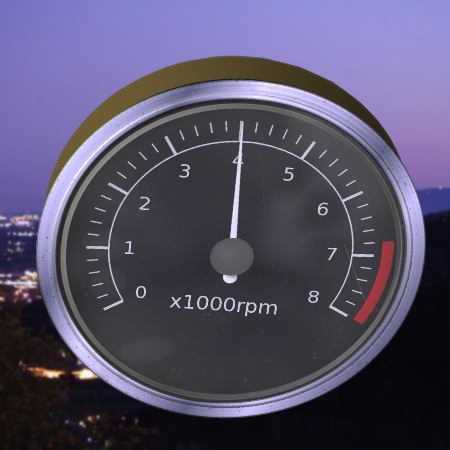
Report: 4000 rpm
